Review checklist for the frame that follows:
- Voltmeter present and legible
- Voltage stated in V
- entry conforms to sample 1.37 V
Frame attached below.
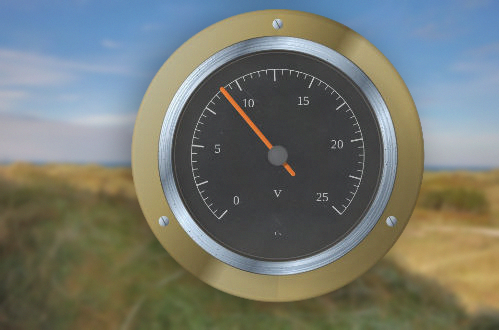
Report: 9 V
